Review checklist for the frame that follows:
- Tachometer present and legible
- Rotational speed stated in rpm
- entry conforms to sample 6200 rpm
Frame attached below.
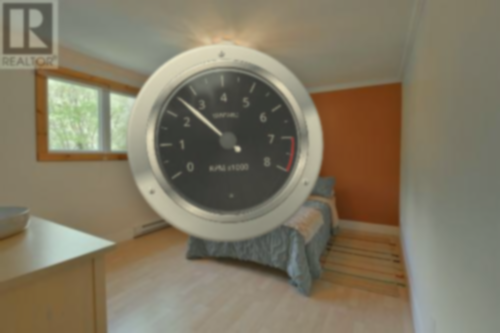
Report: 2500 rpm
